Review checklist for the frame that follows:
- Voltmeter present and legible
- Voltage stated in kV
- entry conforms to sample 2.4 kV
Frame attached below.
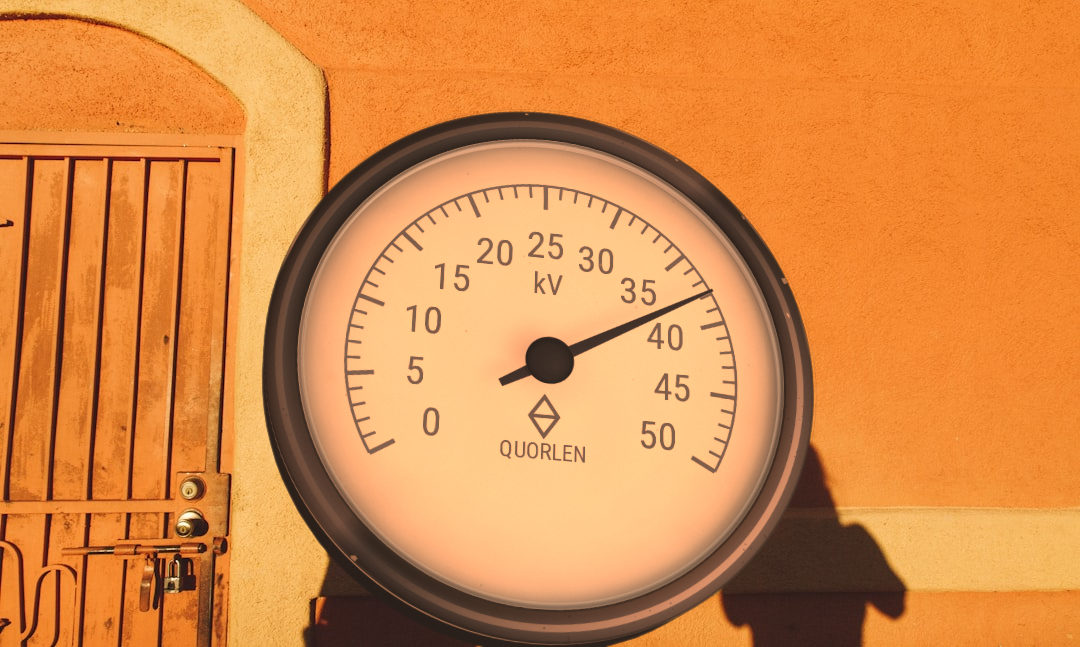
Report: 38 kV
